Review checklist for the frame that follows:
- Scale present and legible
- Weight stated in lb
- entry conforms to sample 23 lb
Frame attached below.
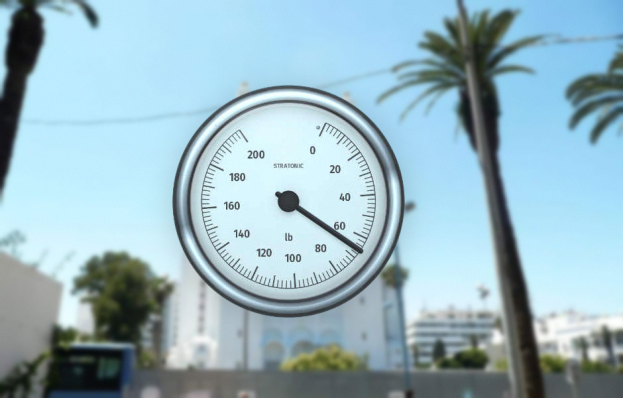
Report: 66 lb
